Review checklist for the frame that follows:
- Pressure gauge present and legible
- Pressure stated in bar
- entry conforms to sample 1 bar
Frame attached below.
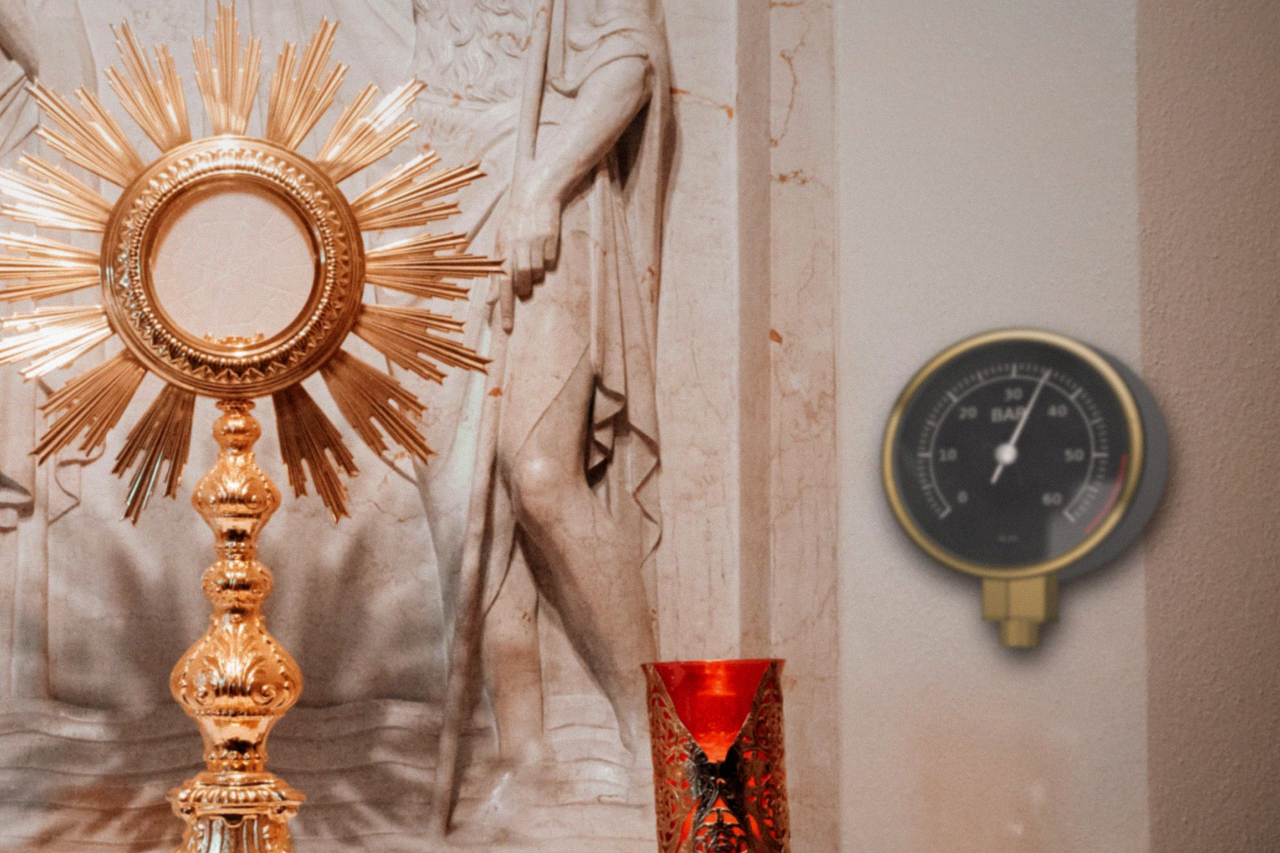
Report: 35 bar
